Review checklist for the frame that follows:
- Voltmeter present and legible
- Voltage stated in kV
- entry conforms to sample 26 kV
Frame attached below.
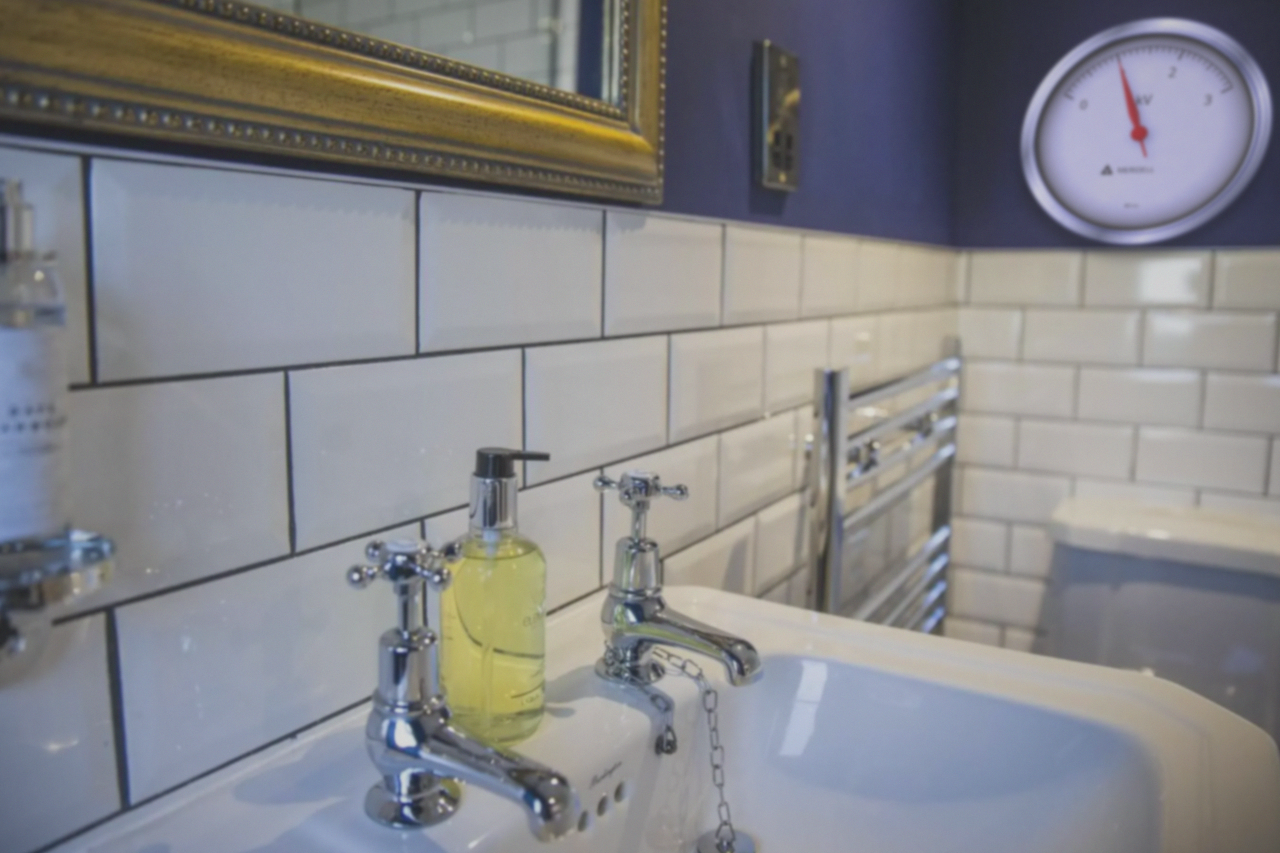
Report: 1 kV
